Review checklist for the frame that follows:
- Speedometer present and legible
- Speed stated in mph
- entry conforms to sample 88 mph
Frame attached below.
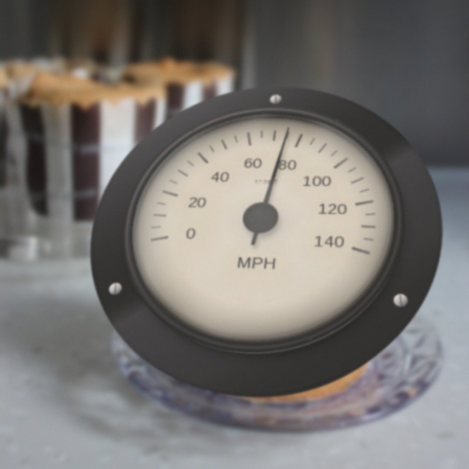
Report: 75 mph
